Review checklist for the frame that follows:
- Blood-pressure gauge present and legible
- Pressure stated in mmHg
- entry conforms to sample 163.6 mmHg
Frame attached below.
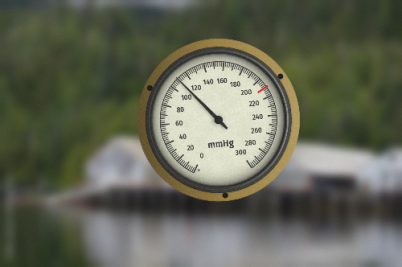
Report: 110 mmHg
